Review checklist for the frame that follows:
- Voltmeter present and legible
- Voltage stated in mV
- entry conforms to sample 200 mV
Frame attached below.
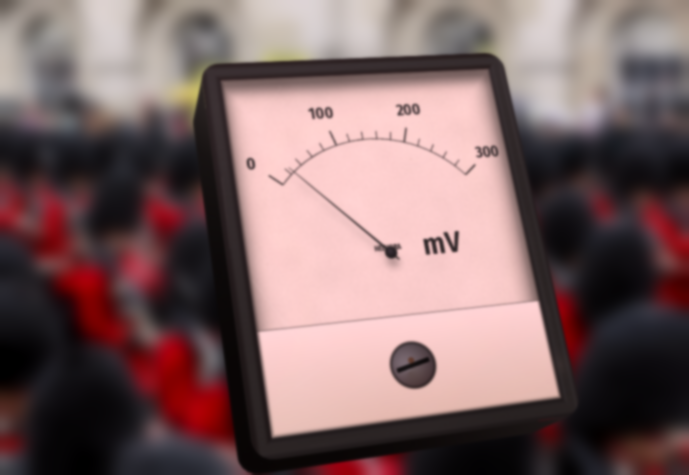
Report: 20 mV
